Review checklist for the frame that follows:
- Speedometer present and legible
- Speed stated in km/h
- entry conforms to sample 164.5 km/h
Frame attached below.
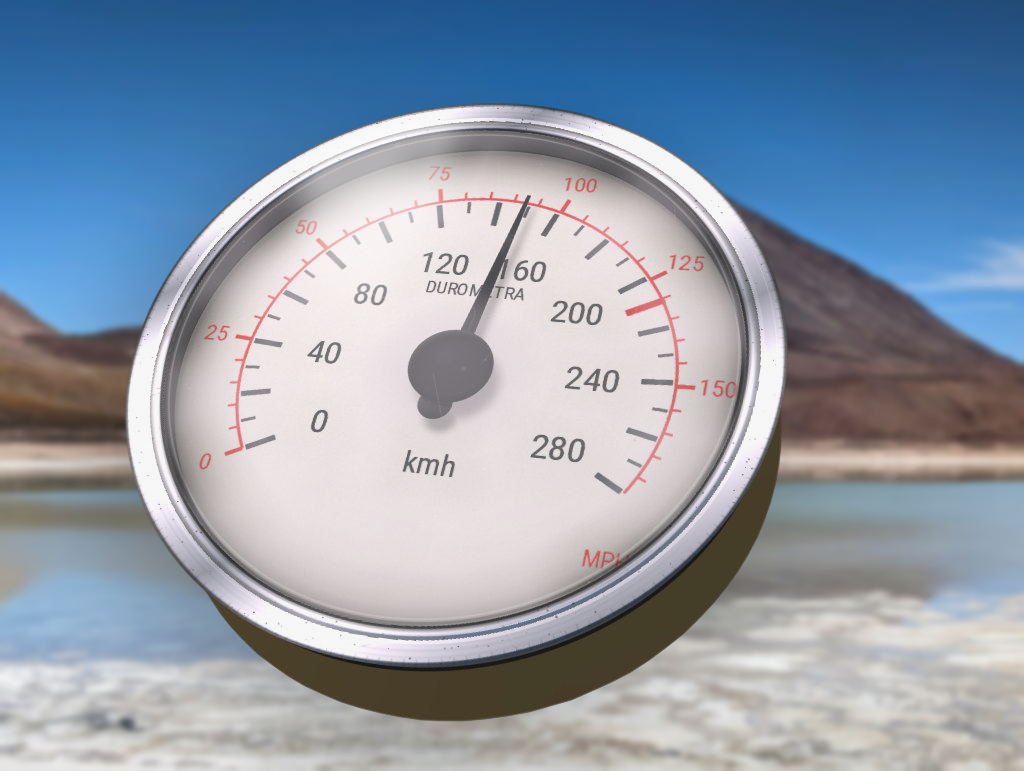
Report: 150 km/h
